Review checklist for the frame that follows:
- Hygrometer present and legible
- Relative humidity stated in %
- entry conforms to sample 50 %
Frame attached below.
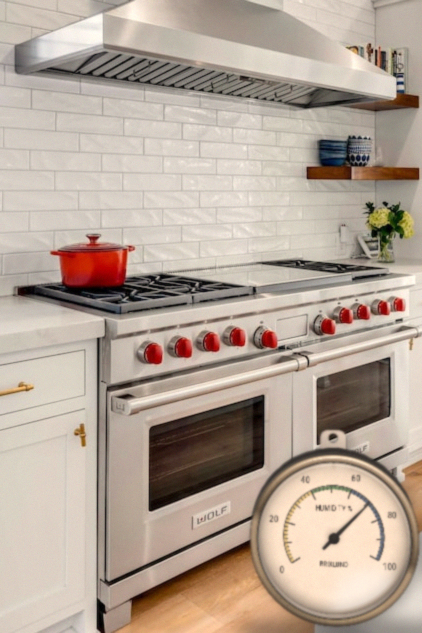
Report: 70 %
